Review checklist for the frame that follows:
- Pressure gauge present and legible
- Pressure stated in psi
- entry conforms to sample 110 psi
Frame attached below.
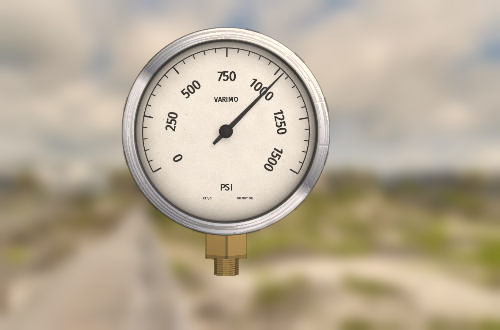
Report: 1025 psi
